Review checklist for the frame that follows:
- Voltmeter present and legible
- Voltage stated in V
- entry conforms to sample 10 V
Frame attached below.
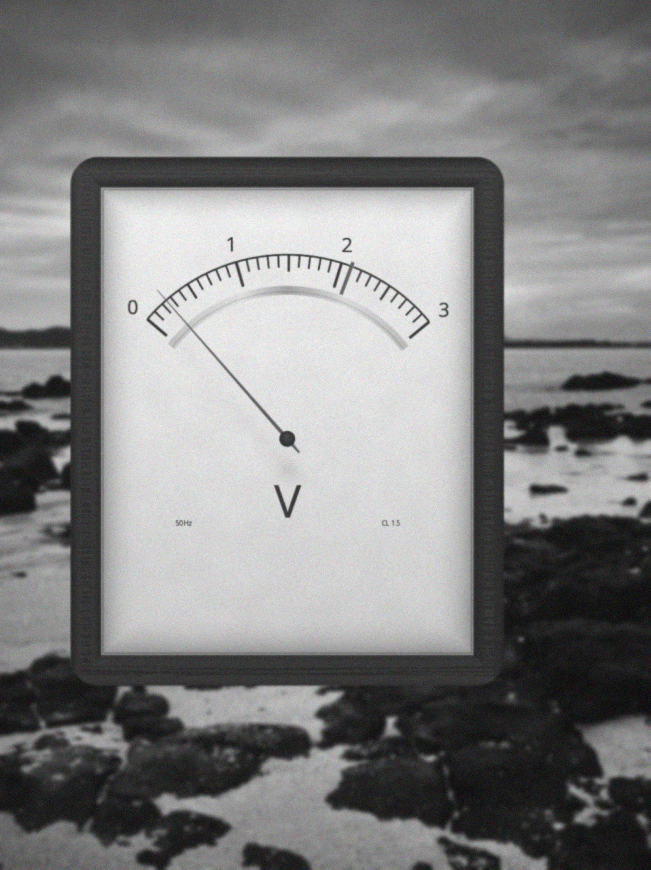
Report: 0.25 V
